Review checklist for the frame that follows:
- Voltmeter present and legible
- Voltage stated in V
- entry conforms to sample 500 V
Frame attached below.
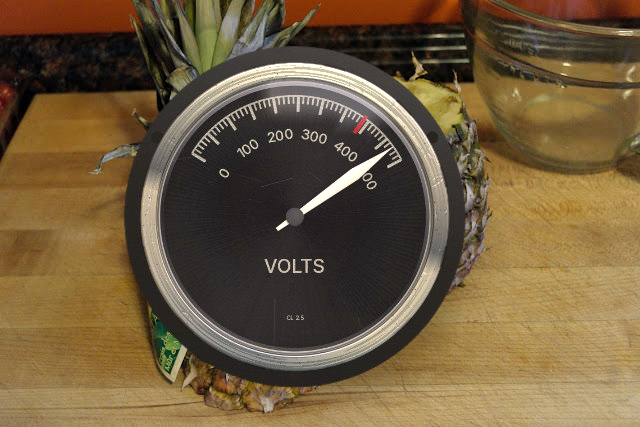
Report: 470 V
